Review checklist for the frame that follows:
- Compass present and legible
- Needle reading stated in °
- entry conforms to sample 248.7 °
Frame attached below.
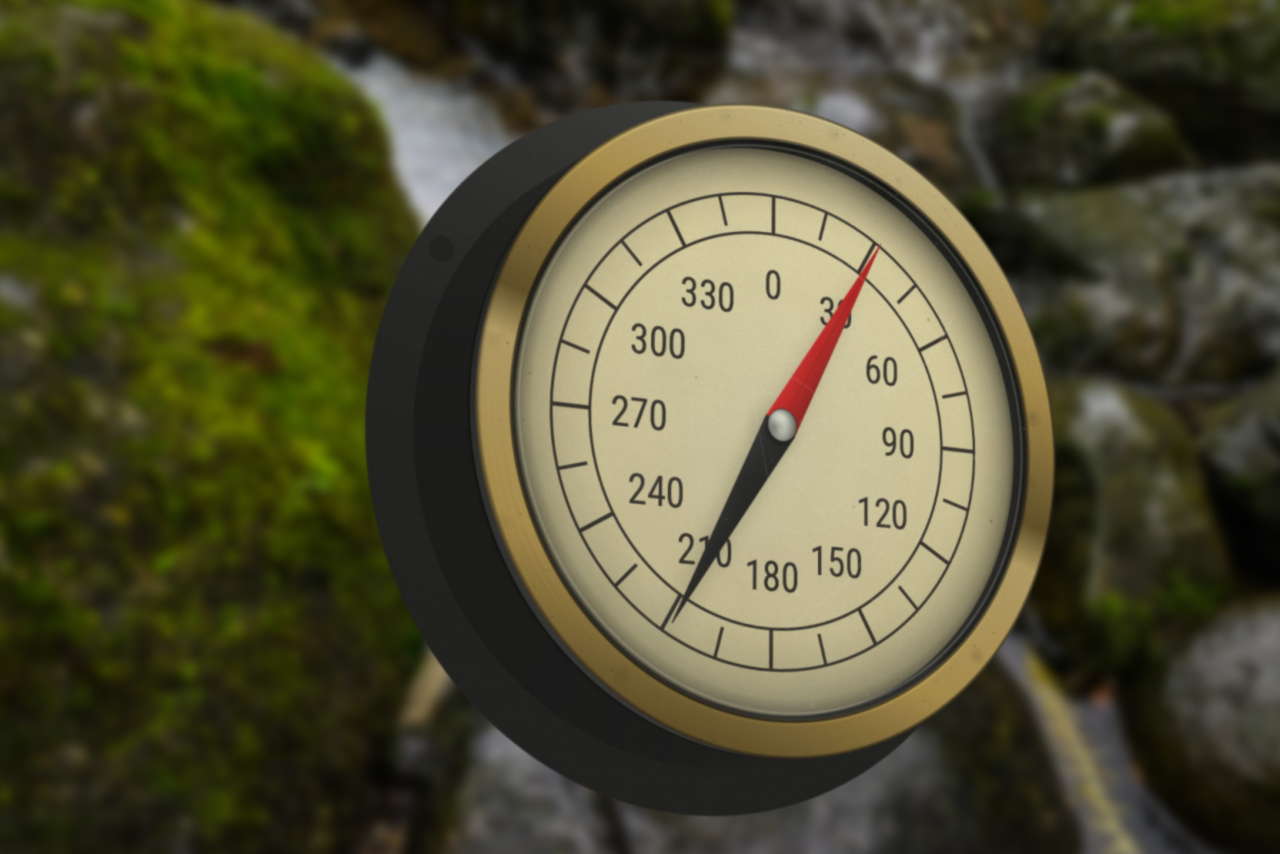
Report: 30 °
